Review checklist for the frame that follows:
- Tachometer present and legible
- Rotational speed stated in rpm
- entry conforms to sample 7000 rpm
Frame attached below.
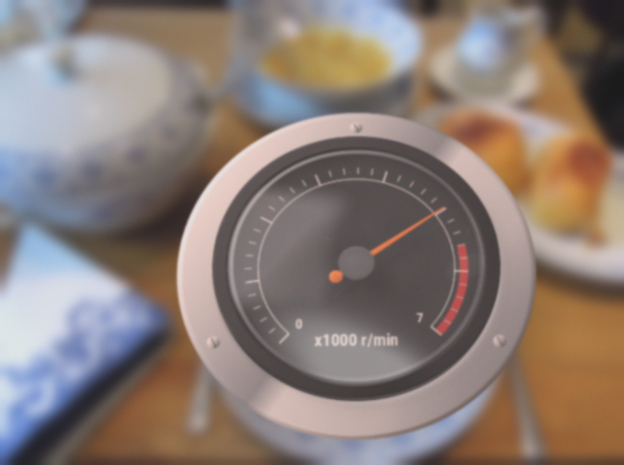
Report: 5000 rpm
